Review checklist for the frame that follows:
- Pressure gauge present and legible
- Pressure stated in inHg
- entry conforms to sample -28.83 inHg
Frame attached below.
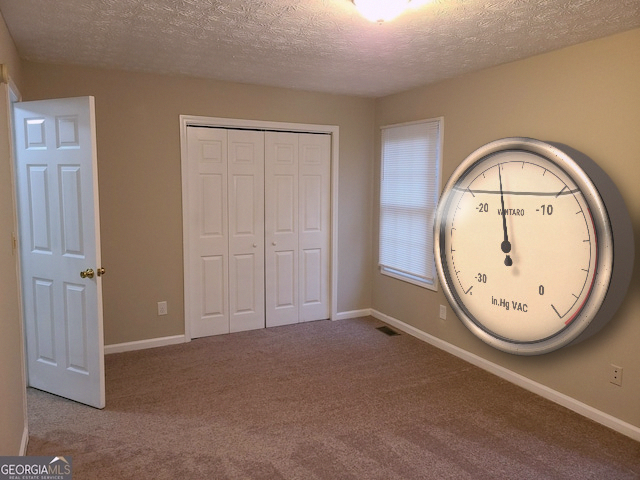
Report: -16 inHg
